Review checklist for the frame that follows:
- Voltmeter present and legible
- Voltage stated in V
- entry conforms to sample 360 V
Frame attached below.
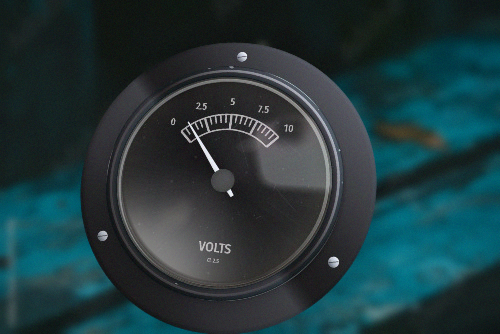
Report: 1 V
